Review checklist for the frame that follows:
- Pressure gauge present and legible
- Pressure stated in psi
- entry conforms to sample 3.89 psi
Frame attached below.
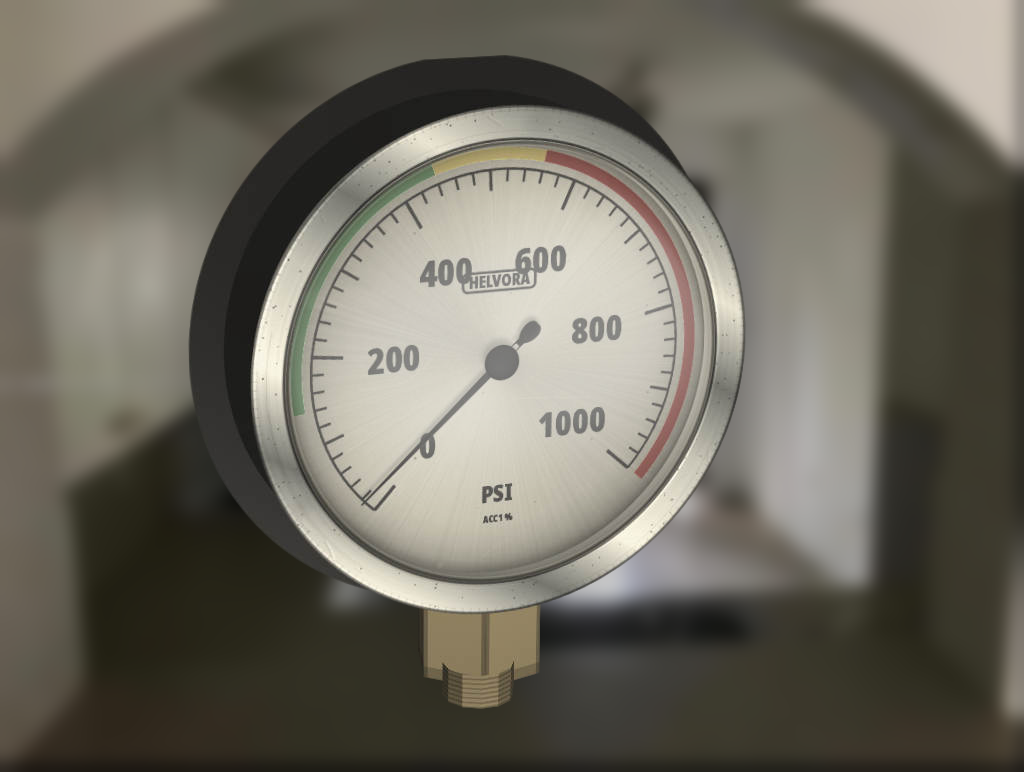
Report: 20 psi
